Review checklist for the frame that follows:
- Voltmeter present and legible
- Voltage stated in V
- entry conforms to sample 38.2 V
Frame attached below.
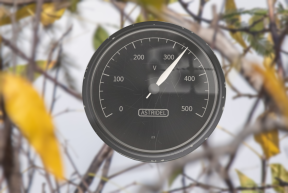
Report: 330 V
